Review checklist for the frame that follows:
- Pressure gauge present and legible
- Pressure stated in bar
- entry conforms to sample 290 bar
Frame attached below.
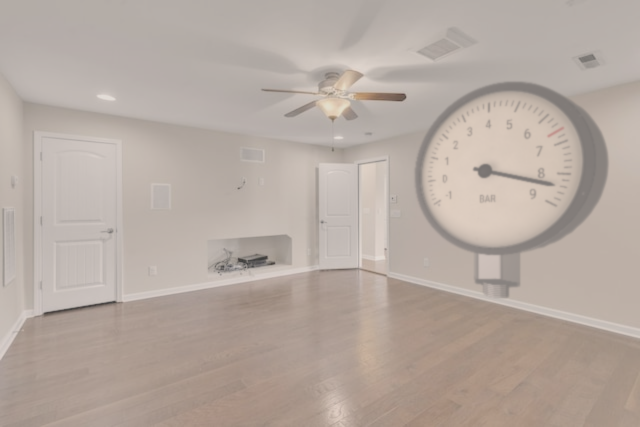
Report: 8.4 bar
